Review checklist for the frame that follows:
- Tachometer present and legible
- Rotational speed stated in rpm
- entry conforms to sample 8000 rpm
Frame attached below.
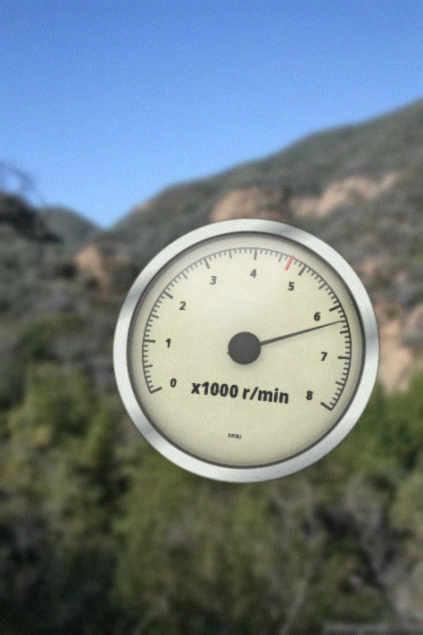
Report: 6300 rpm
